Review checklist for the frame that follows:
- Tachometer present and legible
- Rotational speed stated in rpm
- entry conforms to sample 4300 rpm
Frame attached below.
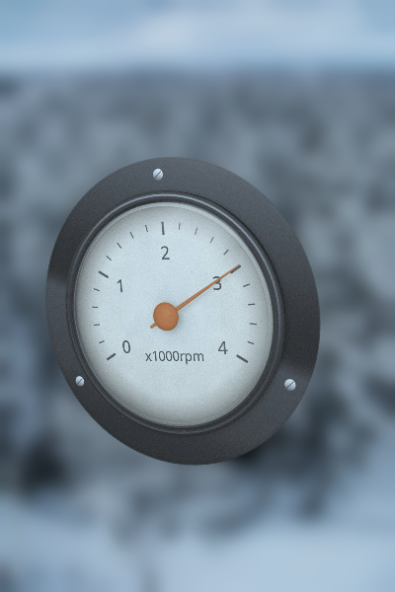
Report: 3000 rpm
